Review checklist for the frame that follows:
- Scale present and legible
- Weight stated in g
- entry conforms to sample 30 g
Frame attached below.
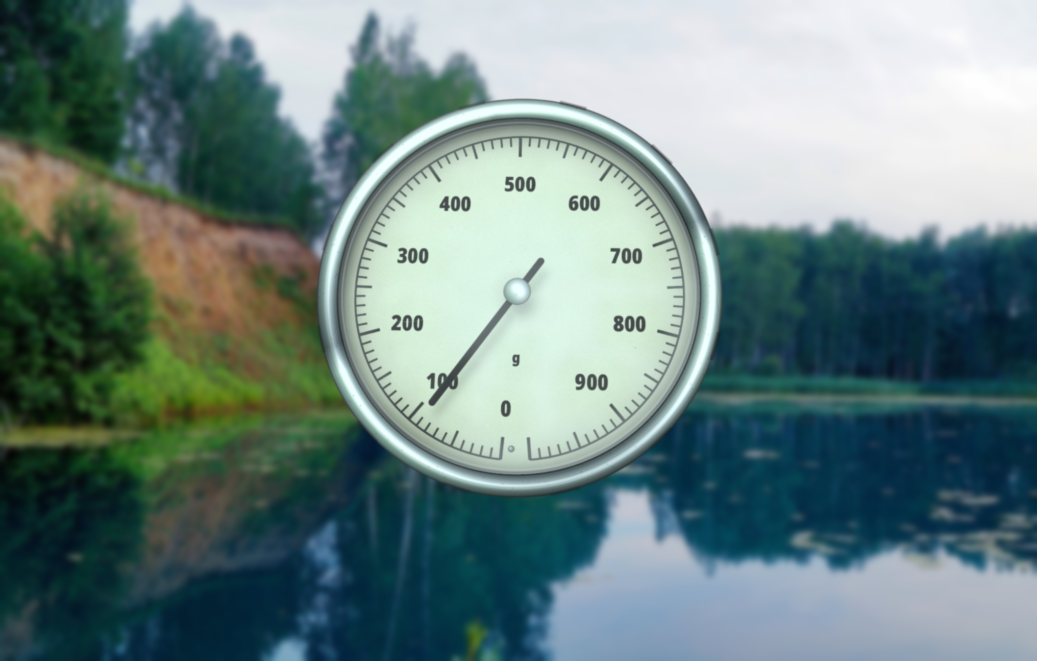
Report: 90 g
